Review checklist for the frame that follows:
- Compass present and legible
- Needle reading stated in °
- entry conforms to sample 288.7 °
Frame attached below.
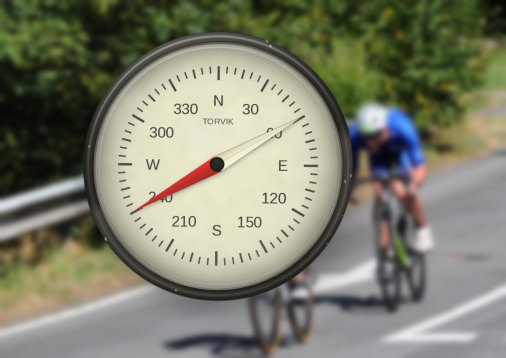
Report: 240 °
